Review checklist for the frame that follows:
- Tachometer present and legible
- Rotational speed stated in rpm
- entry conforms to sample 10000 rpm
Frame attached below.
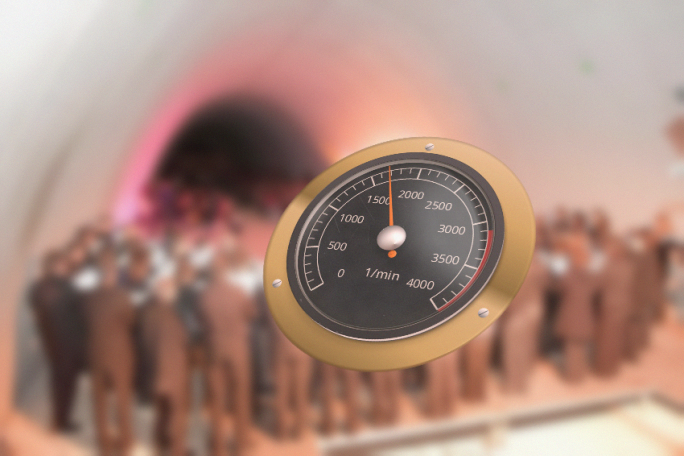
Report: 1700 rpm
